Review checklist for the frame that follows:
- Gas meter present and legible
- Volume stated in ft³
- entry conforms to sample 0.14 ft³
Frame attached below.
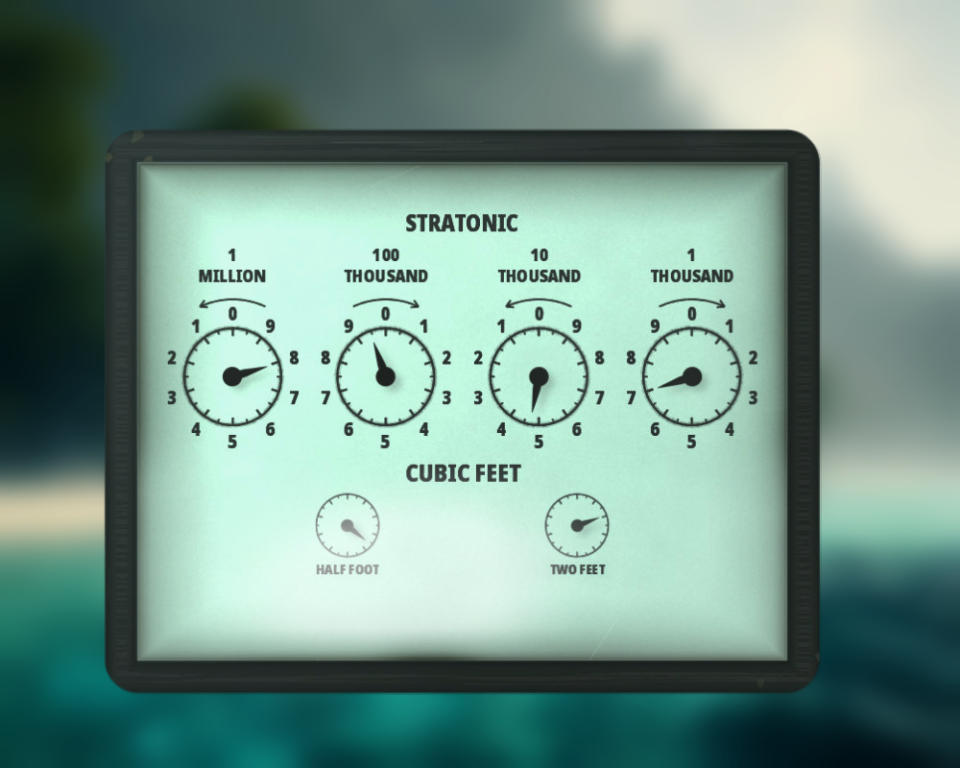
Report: 794700 ft³
